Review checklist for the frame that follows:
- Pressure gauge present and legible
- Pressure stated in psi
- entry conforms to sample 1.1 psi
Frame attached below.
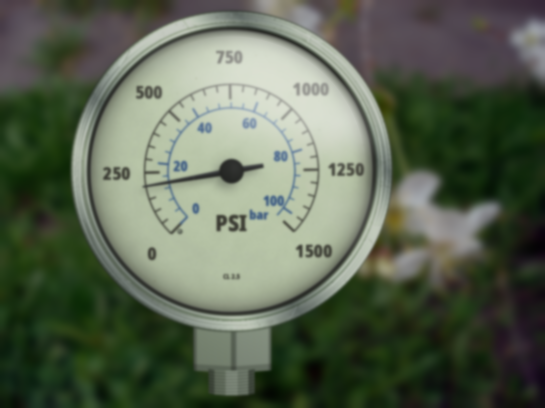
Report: 200 psi
